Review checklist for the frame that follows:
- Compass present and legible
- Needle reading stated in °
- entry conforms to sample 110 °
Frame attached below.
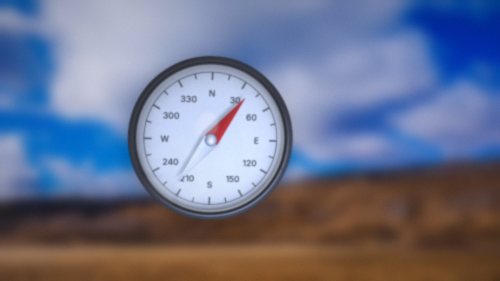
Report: 37.5 °
